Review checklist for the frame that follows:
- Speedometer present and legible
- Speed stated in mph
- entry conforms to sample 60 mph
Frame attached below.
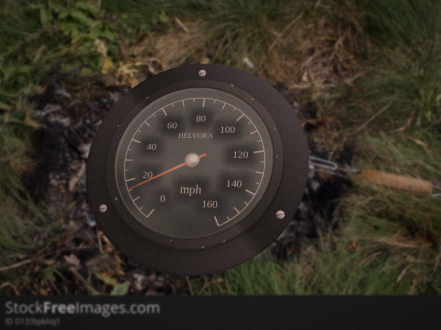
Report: 15 mph
